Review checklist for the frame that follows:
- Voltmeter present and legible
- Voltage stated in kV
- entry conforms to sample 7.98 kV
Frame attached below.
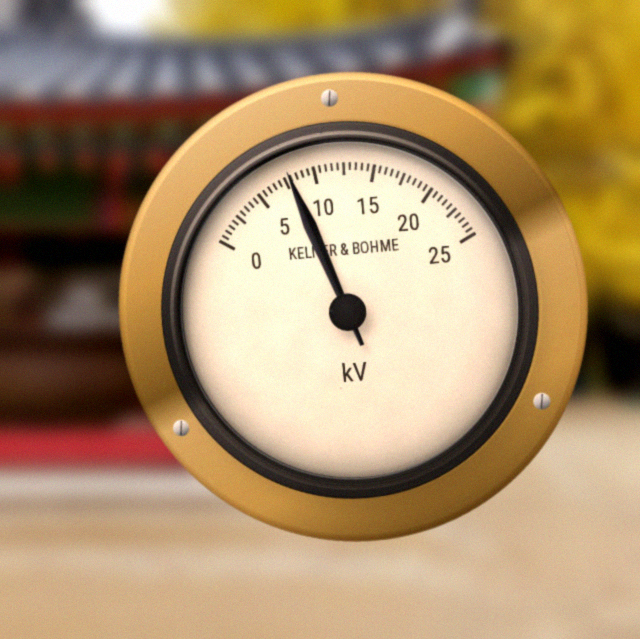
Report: 8 kV
